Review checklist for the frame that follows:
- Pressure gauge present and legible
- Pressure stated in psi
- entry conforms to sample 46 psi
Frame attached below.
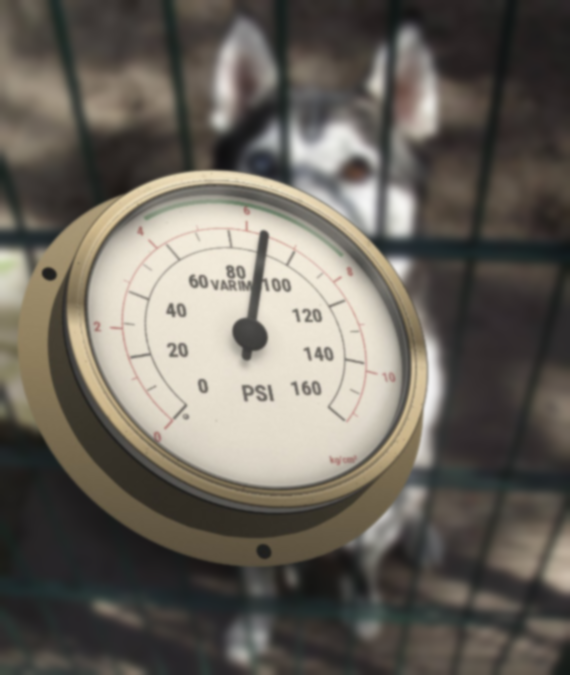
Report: 90 psi
